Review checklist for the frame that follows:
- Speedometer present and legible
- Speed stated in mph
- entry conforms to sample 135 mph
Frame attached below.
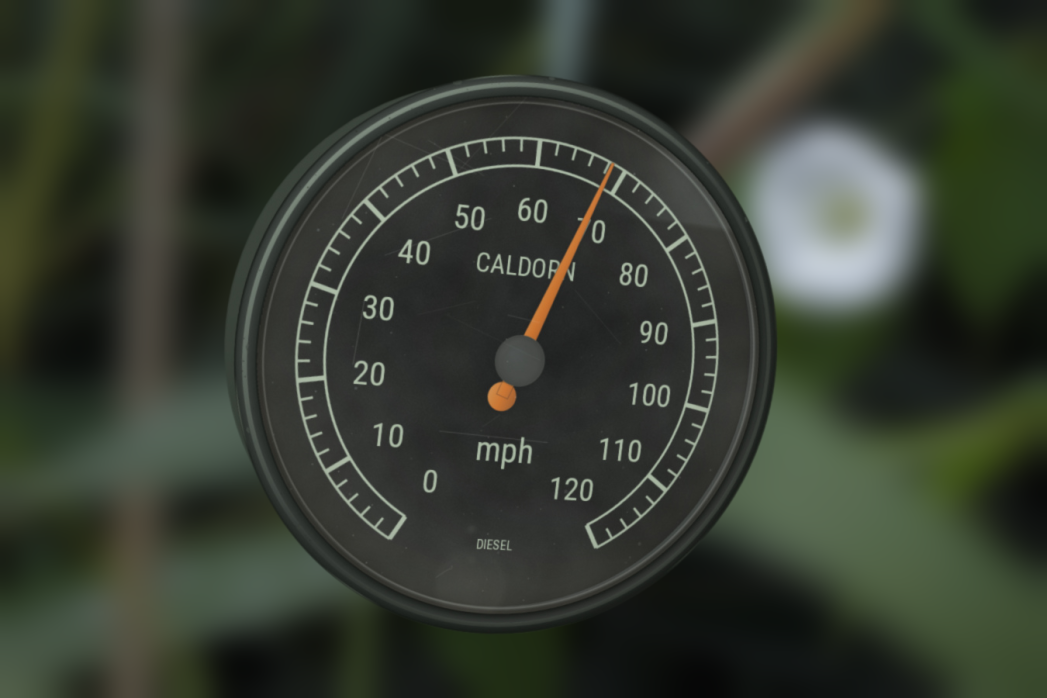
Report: 68 mph
